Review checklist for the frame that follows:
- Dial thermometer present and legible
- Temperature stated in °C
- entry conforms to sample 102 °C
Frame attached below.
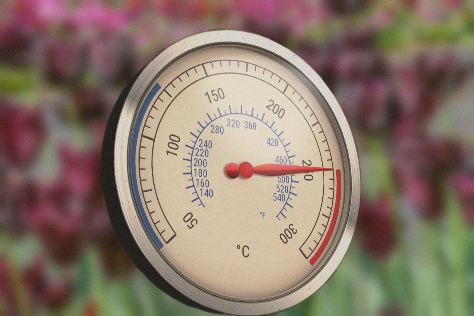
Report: 250 °C
